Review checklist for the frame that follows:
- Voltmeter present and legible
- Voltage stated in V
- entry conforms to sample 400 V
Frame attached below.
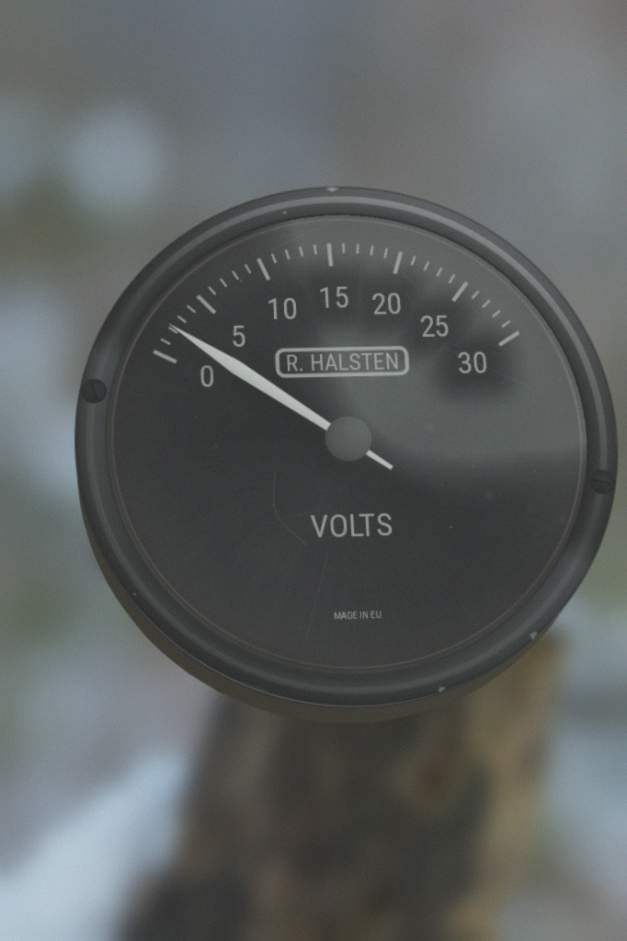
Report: 2 V
